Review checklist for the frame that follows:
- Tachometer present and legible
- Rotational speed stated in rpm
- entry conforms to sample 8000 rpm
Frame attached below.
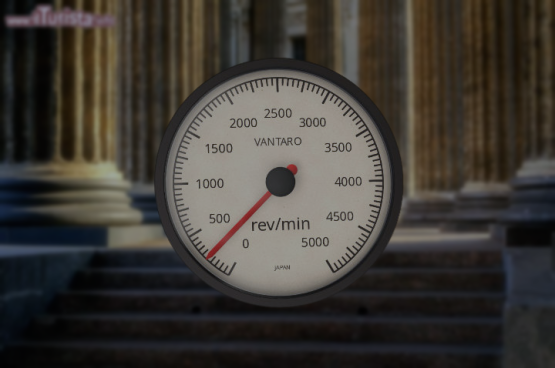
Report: 250 rpm
